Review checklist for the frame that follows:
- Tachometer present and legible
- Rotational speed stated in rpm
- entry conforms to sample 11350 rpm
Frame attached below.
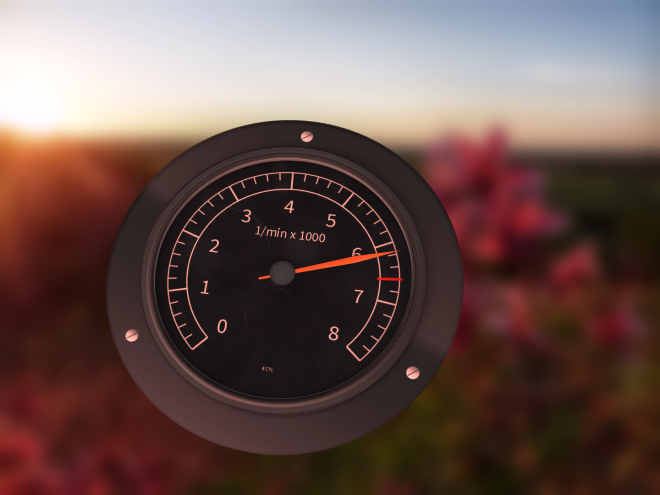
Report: 6200 rpm
